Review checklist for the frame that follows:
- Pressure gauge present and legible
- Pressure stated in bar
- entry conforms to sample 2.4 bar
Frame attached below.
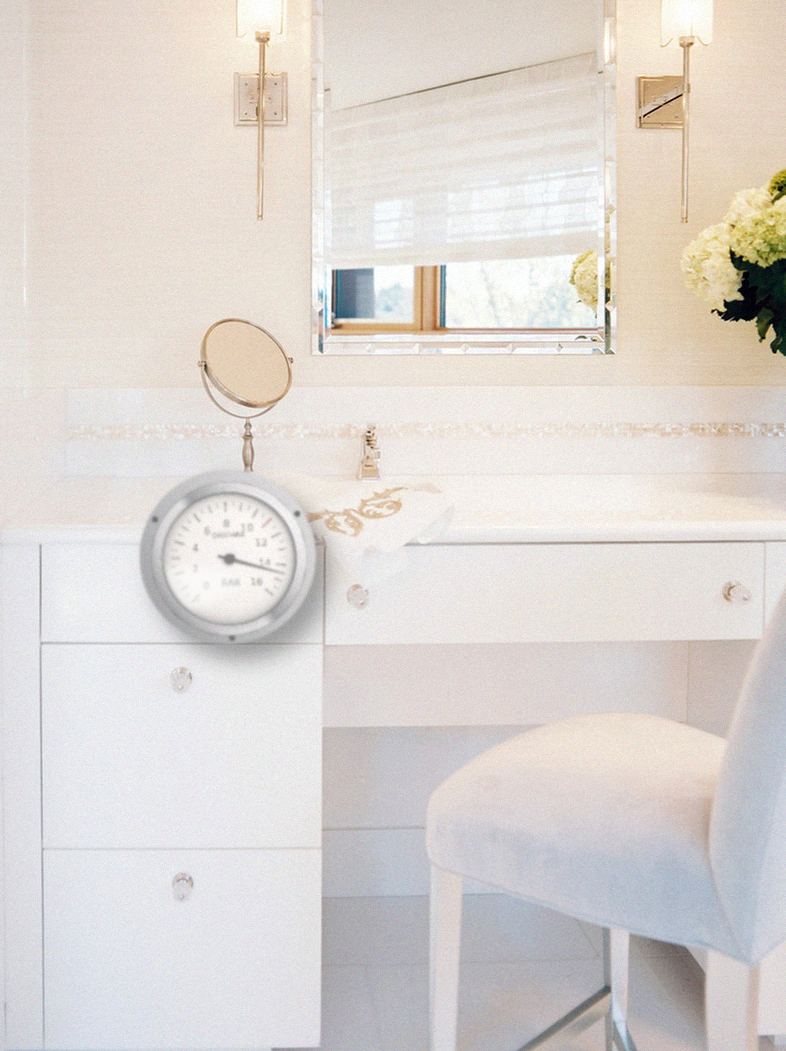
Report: 14.5 bar
